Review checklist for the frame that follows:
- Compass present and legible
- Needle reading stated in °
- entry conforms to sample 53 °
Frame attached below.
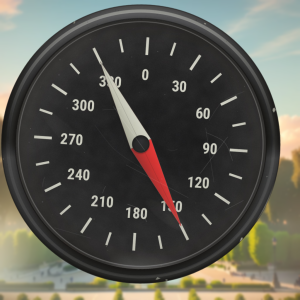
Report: 150 °
